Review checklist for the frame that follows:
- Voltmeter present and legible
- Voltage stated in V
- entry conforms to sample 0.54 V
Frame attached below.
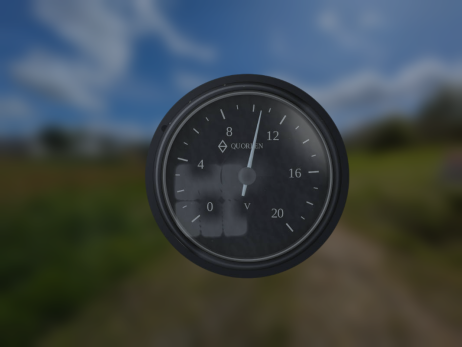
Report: 10.5 V
